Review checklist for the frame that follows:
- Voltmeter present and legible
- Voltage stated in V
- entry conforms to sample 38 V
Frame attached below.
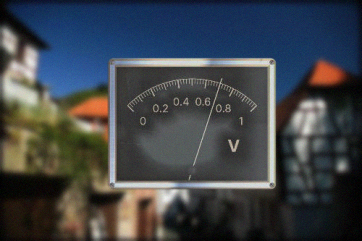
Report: 0.7 V
